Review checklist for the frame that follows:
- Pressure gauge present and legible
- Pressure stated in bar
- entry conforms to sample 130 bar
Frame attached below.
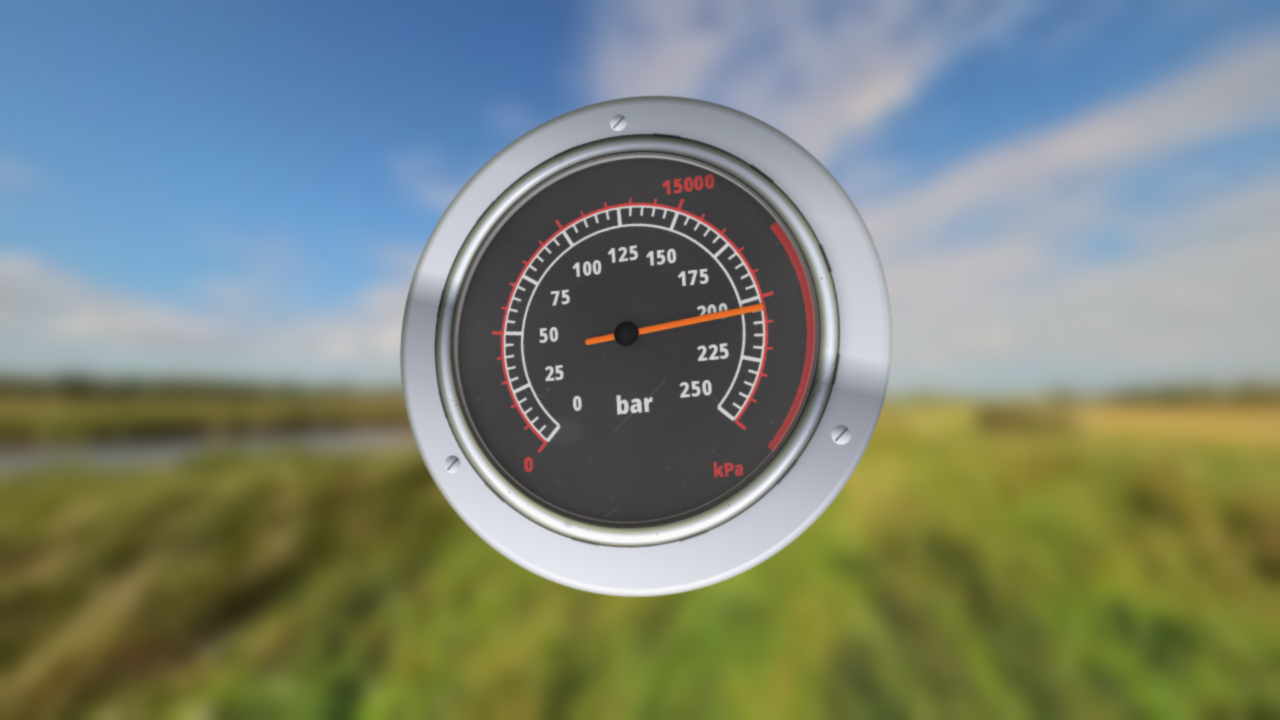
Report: 205 bar
